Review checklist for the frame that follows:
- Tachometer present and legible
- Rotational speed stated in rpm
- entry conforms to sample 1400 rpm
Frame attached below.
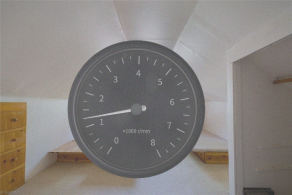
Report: 1250 rpm
